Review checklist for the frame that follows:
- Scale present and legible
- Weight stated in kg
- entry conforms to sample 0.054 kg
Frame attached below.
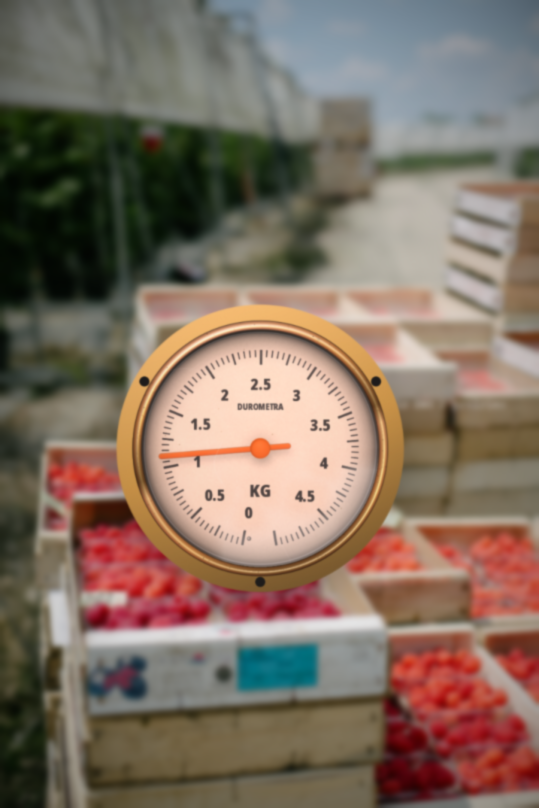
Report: 1.1 kg
